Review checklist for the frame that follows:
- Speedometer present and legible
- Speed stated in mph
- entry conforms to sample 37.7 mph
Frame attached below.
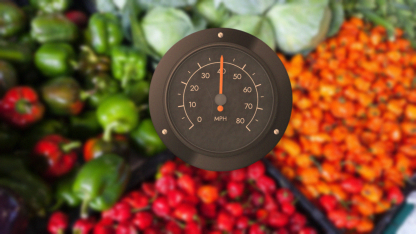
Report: 40 mph
